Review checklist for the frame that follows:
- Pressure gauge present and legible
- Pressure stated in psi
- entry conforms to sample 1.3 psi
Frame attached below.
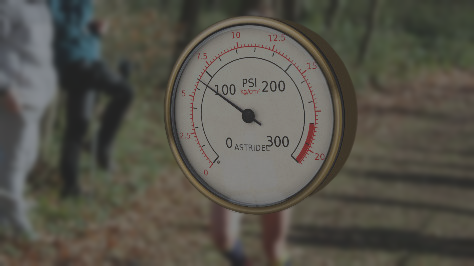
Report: 90 psi
